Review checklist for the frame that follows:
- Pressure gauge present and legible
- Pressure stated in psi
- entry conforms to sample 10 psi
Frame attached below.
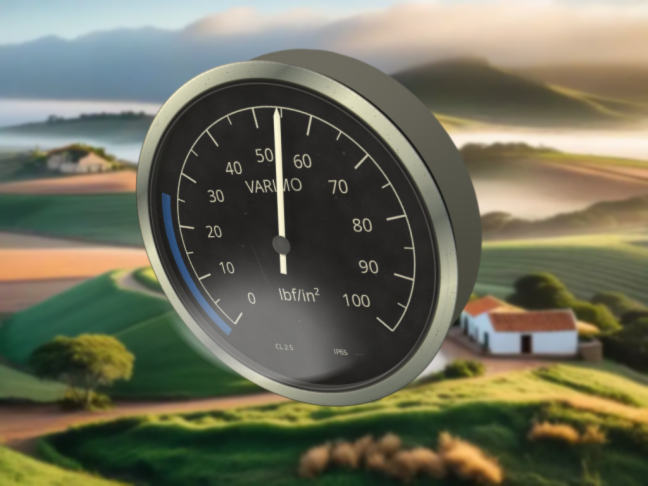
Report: 55 psi
